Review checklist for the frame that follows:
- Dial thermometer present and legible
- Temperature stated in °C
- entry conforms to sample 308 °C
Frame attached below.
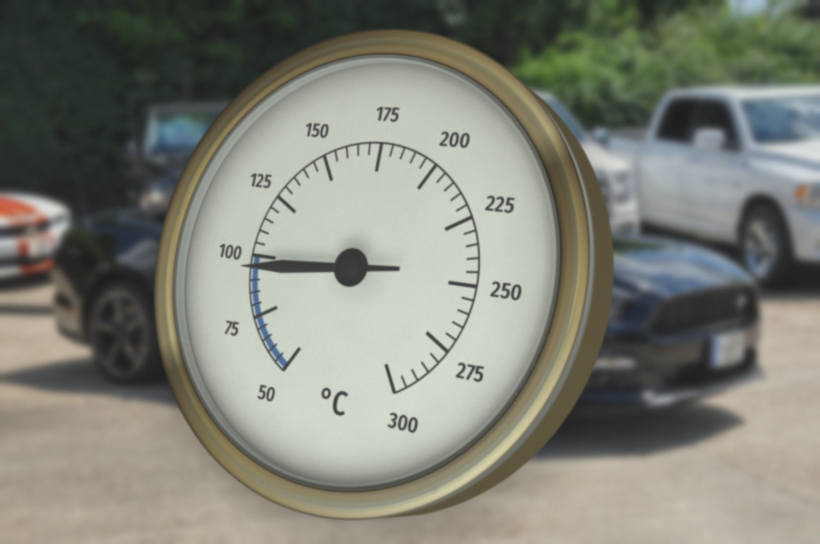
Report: 95 °C
